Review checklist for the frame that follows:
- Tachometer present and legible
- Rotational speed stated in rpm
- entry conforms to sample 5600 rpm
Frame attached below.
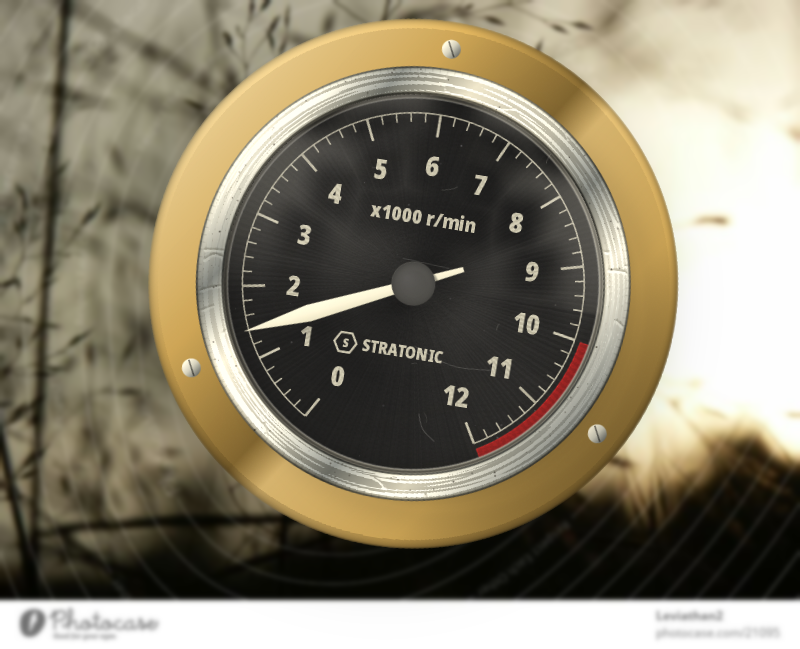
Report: 1400 rpm
